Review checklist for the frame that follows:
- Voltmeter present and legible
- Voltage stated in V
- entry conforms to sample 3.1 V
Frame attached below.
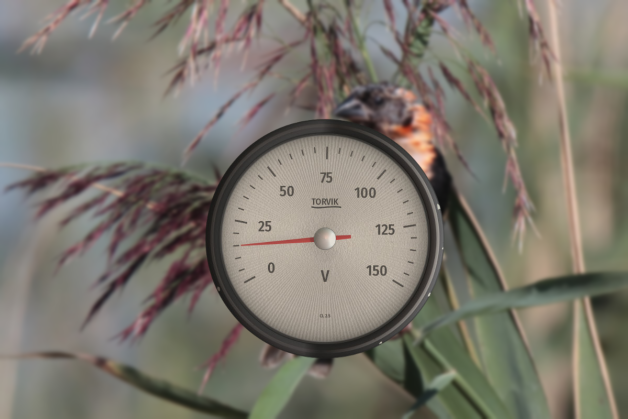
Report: 15 V
